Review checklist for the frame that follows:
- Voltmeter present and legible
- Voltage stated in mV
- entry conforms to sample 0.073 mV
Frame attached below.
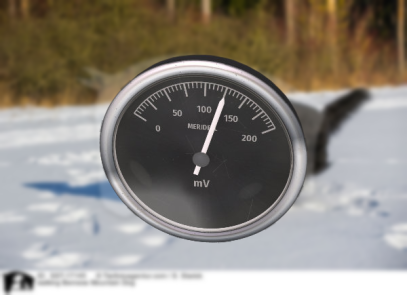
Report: 125 mV
